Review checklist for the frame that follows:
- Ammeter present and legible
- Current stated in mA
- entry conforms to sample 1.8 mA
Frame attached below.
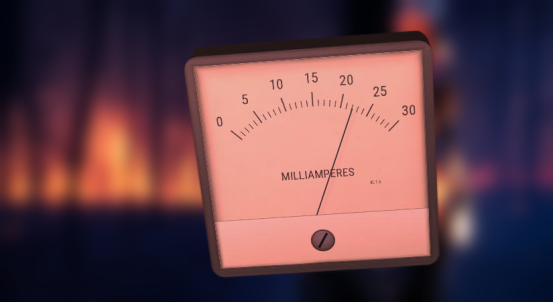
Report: 22 mA
